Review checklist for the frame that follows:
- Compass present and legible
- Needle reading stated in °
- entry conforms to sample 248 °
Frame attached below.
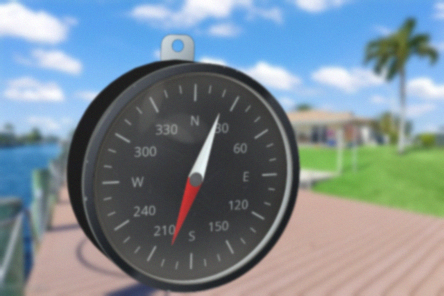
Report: 200 °
